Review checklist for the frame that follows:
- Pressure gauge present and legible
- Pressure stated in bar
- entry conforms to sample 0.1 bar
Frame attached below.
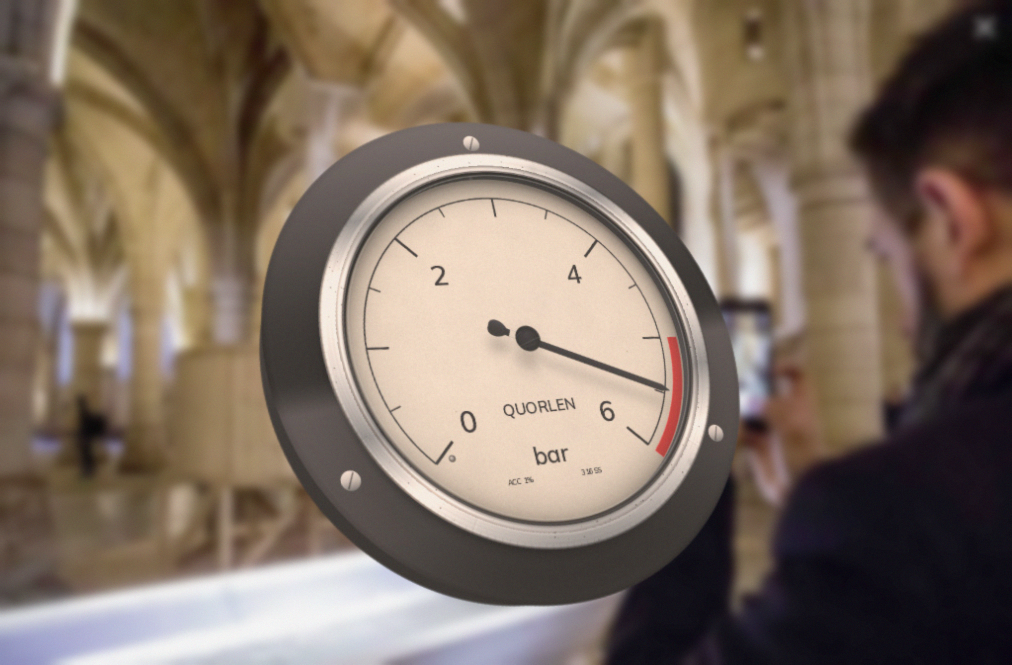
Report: 5.5 bar
